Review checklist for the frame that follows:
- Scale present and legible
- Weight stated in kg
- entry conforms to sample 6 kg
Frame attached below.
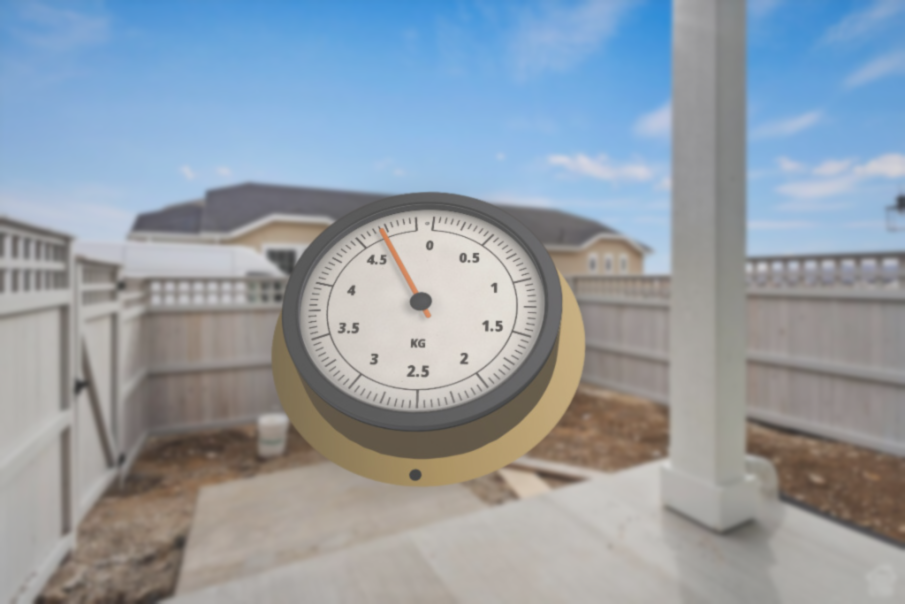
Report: 4.7 kg
